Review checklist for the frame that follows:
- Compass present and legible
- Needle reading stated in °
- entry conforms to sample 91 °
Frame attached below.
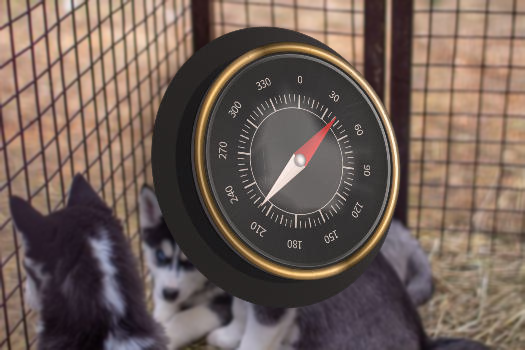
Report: 40 °
